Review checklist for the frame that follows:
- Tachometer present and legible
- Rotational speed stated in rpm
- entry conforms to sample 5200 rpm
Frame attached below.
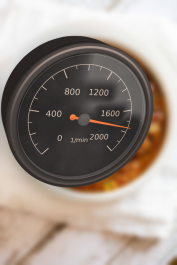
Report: 1750 rpm
